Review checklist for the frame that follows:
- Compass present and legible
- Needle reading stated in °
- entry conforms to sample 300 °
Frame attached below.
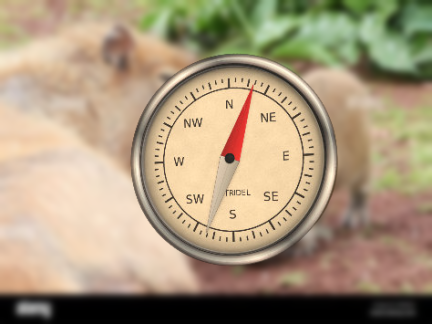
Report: 20 °
